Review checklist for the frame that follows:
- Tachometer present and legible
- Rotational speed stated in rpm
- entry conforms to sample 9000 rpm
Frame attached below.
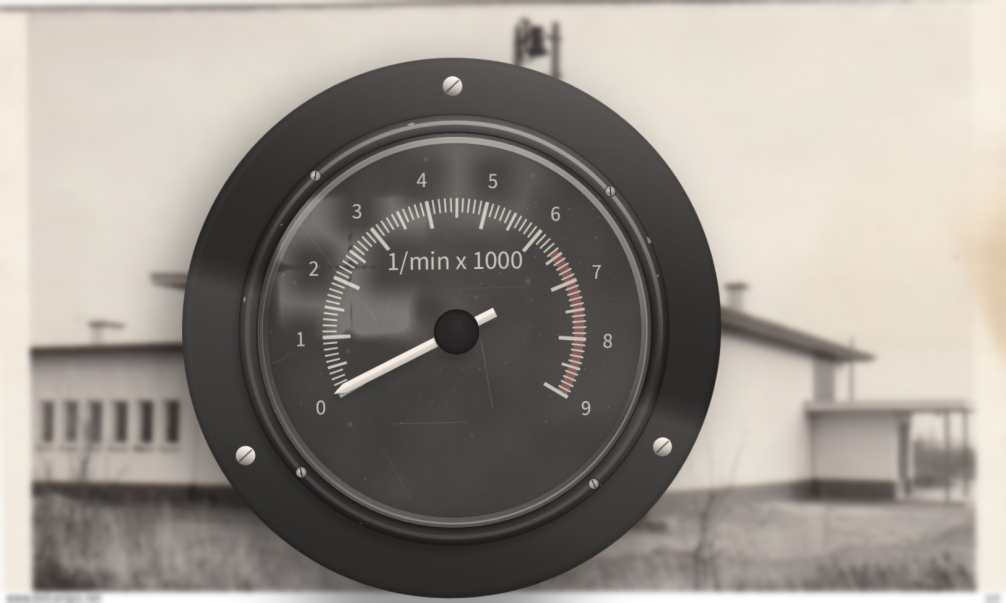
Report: 100 rpm
